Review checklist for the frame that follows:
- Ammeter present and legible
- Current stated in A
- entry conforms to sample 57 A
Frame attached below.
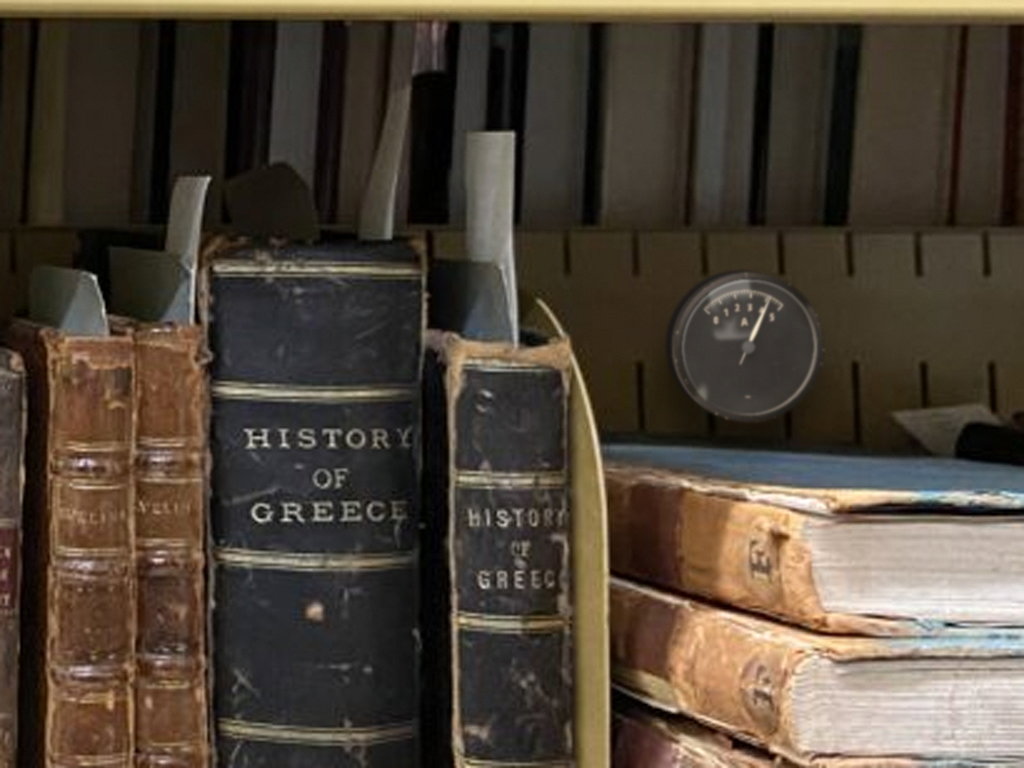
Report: 4 A
